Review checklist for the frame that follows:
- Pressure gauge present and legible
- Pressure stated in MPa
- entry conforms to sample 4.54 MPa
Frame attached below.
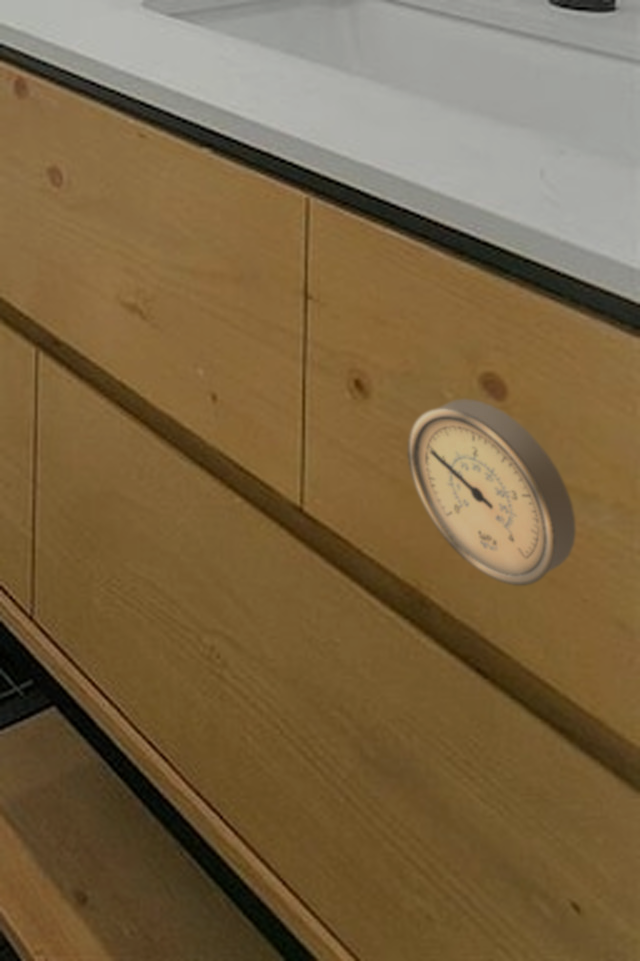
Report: 1 MPa
